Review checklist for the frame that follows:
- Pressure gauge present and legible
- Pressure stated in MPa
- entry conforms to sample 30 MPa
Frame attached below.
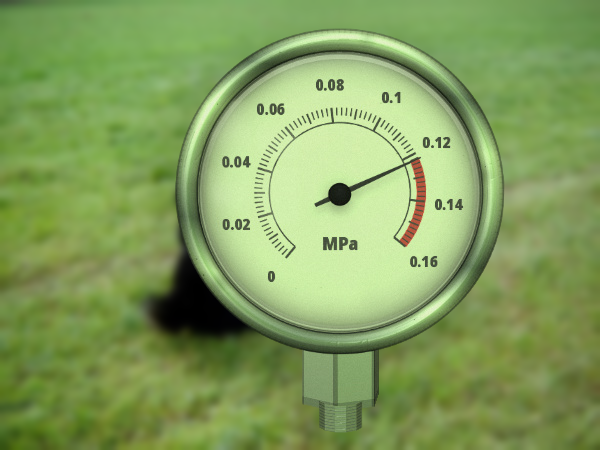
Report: 0.122 MPa
